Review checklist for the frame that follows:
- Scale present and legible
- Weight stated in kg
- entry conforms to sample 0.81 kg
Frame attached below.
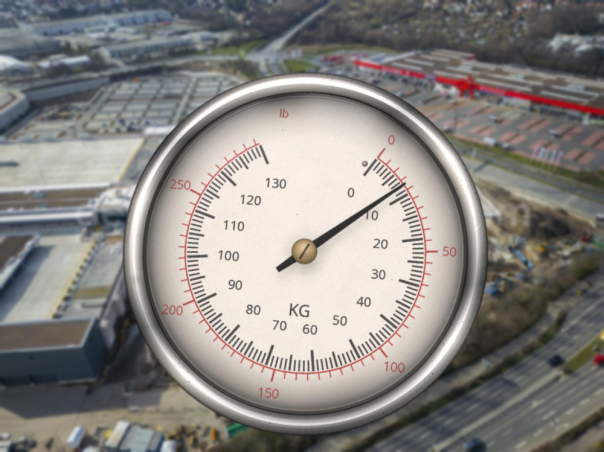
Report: 8 kg
